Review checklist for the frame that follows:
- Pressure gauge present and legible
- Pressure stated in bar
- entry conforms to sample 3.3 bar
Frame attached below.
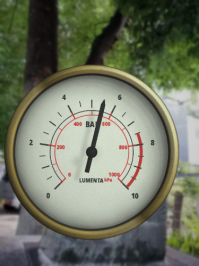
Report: 5.5 bar
